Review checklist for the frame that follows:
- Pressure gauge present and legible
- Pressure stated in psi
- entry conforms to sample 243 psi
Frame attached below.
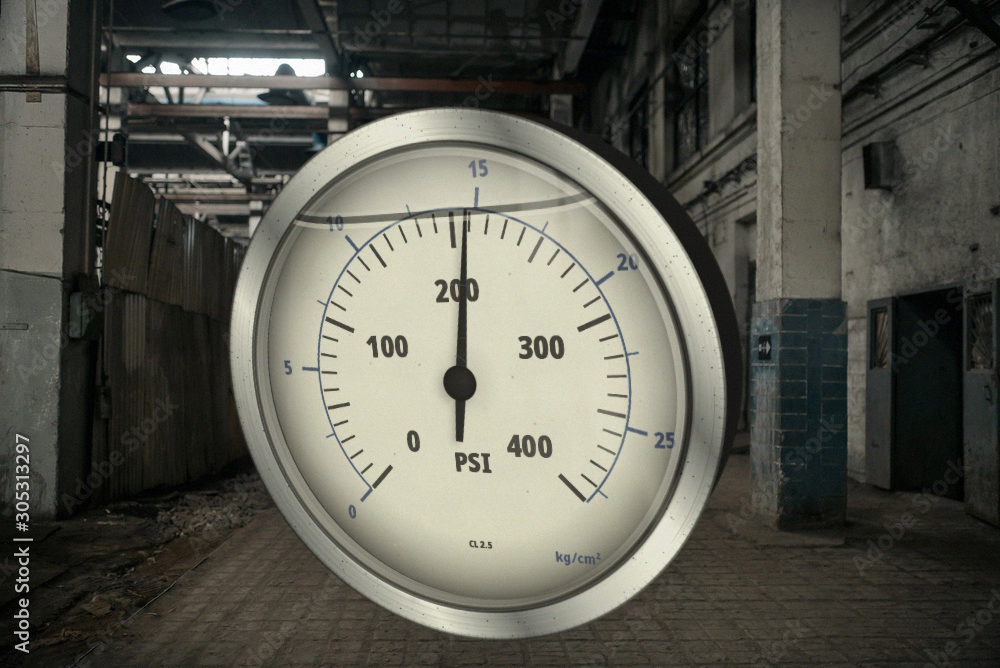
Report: 210 psi
